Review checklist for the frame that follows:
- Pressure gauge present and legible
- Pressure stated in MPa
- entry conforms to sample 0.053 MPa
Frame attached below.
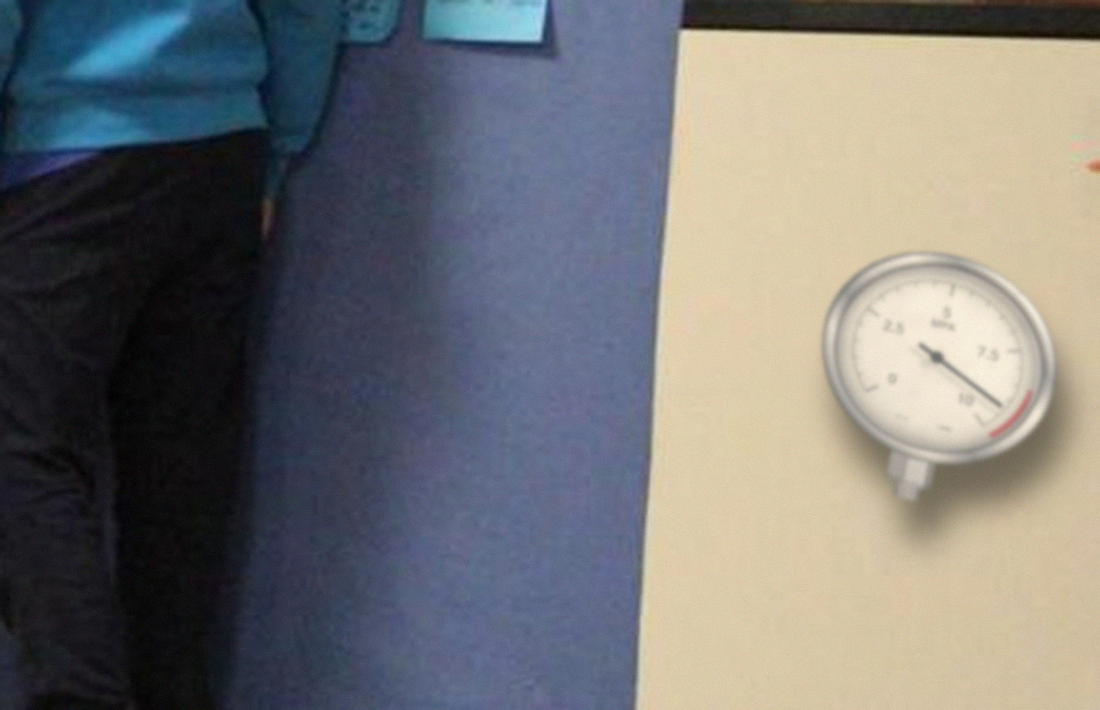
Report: 9.25 MPa
